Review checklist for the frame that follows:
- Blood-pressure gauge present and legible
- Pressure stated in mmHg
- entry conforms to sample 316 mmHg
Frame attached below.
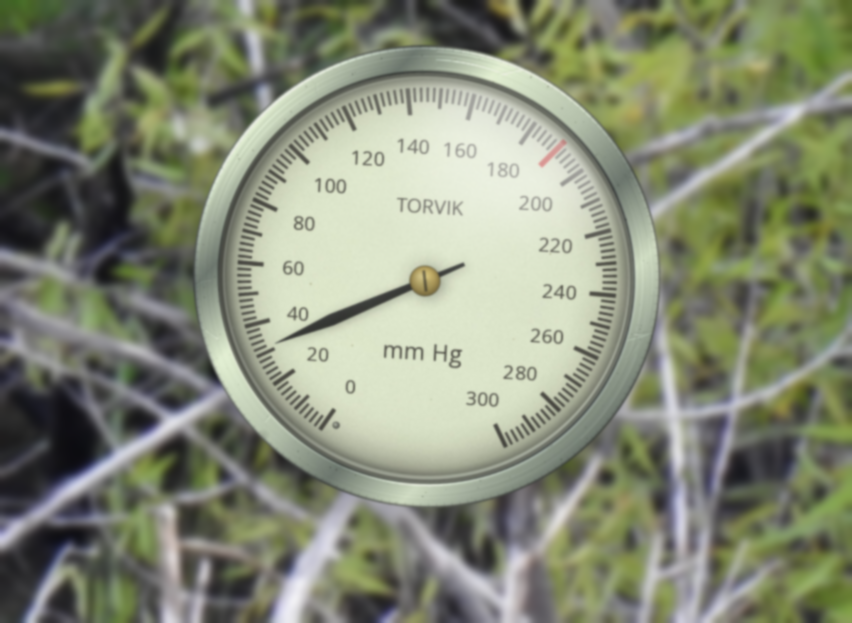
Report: 32 mmHg
